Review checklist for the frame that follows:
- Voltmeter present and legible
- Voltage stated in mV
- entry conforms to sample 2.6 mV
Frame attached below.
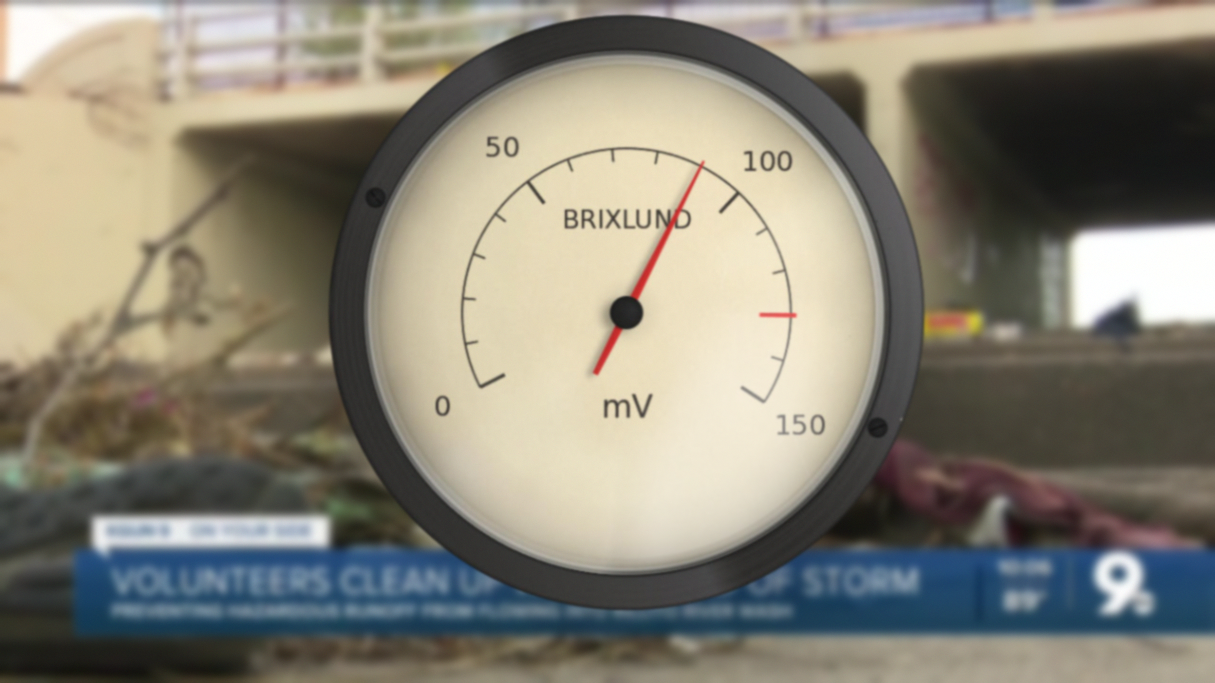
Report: 90 mV
